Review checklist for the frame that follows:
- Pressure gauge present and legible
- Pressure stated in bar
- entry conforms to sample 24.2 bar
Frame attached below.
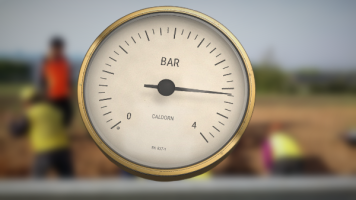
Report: 3.3 bar
